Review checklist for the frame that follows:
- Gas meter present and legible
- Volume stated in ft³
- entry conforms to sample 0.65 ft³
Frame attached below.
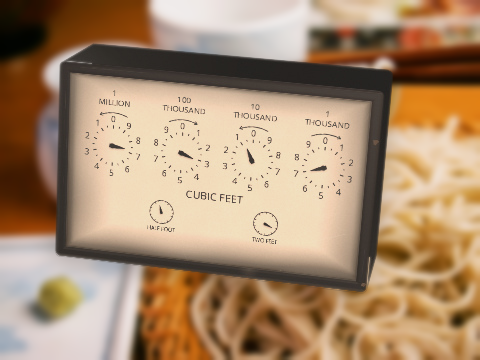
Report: 730700 ft³
